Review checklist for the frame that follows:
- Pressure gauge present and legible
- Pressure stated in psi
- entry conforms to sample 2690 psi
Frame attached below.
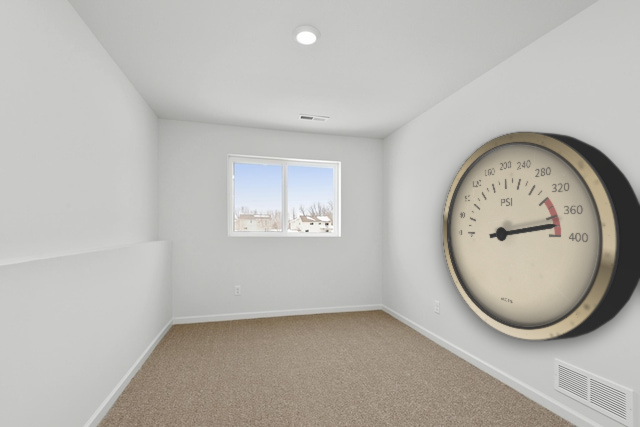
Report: 380 psi
